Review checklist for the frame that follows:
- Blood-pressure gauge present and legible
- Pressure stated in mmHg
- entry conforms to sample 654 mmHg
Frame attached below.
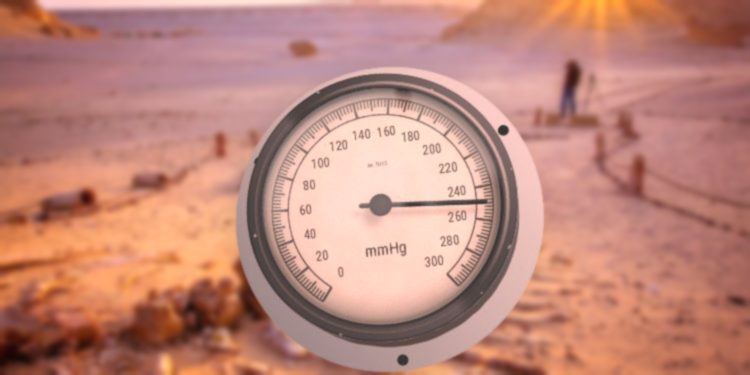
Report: 250 mmHg
